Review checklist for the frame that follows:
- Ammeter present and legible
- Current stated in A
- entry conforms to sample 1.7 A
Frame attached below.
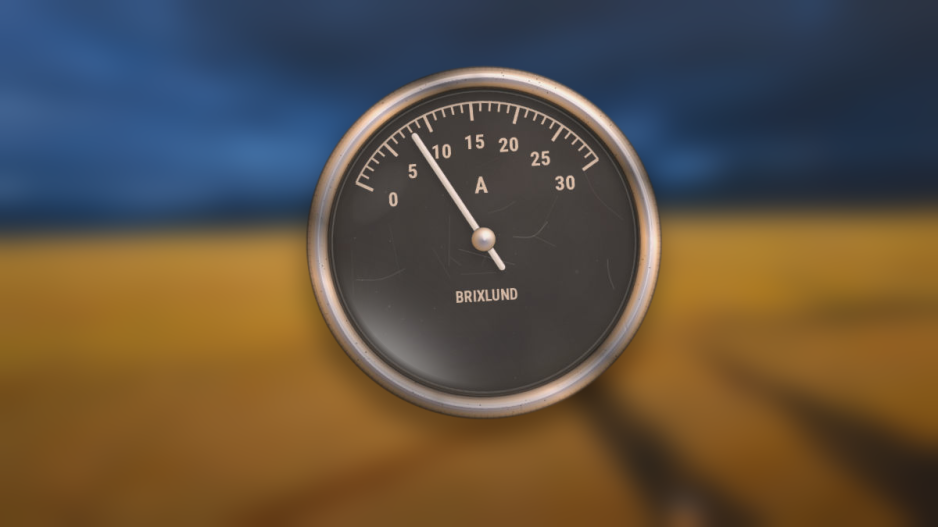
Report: 8 A
